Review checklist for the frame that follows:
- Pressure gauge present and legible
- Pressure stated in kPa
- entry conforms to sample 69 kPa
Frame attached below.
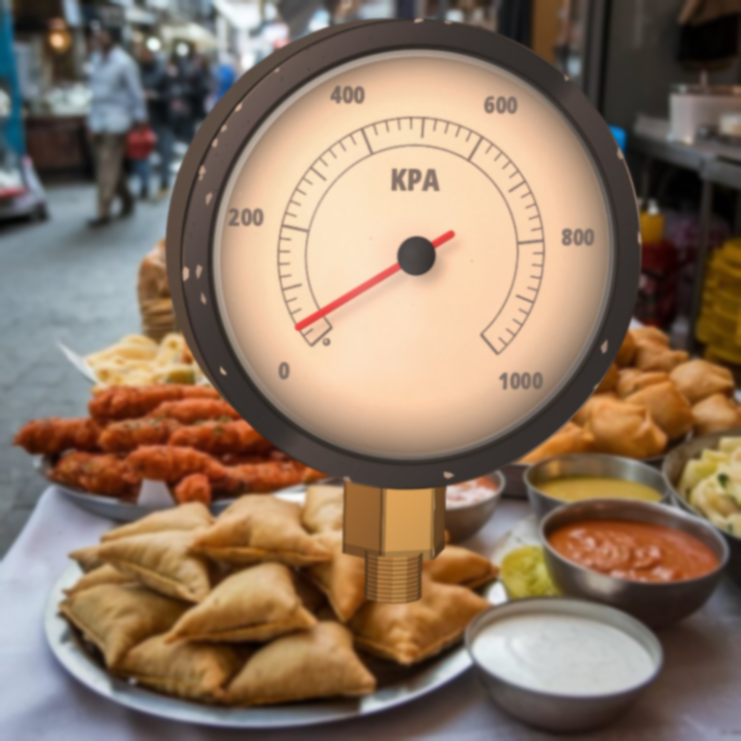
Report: 40 kPa
